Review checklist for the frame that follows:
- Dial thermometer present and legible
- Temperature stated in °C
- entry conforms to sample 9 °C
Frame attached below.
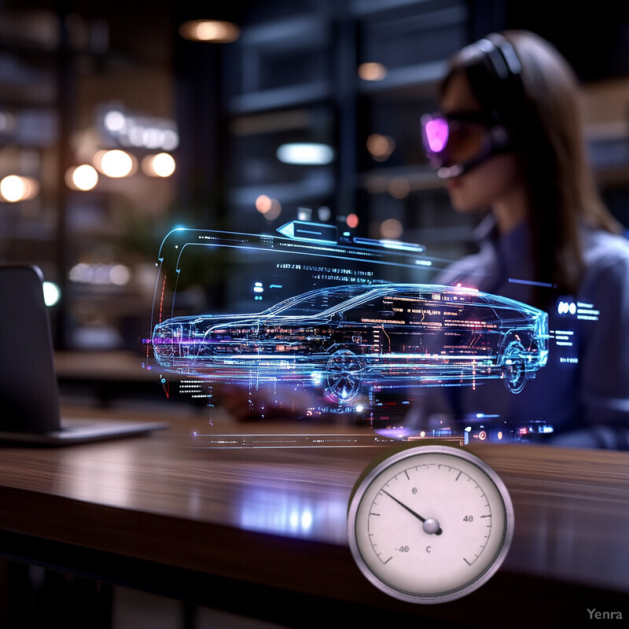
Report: -10 °C
